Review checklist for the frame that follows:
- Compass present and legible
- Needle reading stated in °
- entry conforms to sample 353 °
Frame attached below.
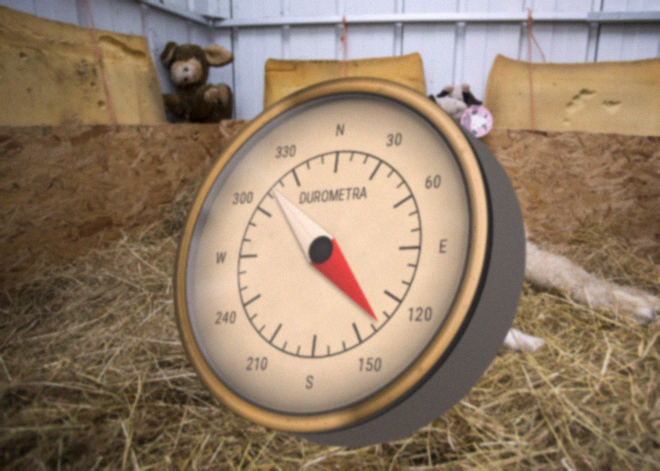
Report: 135 °
